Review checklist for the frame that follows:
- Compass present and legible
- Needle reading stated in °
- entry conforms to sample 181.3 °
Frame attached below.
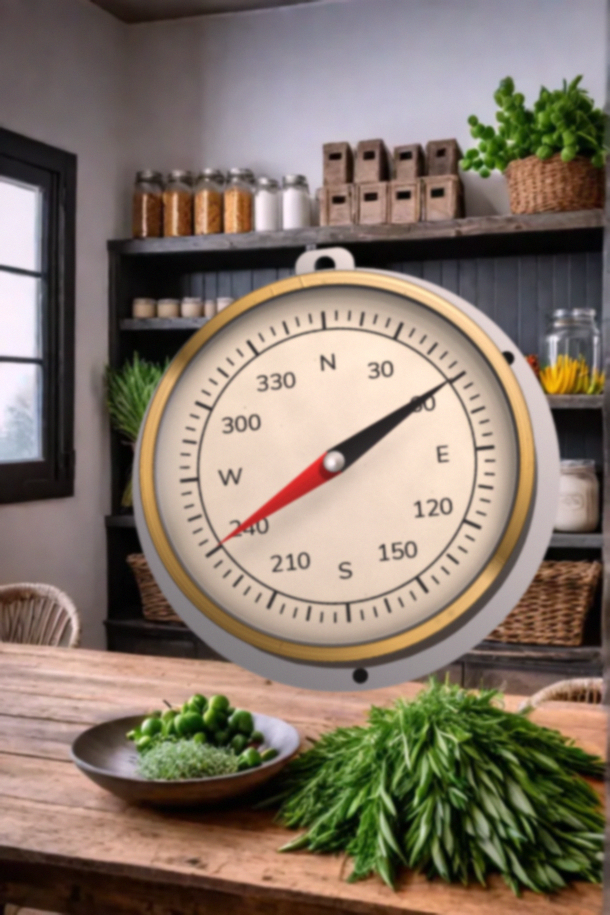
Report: 240 °
